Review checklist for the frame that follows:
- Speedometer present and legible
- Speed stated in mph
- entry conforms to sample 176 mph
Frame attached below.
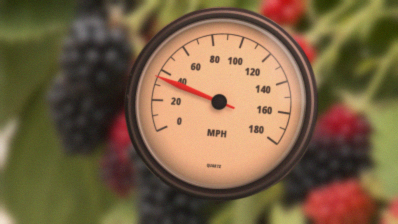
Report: 35 mph
